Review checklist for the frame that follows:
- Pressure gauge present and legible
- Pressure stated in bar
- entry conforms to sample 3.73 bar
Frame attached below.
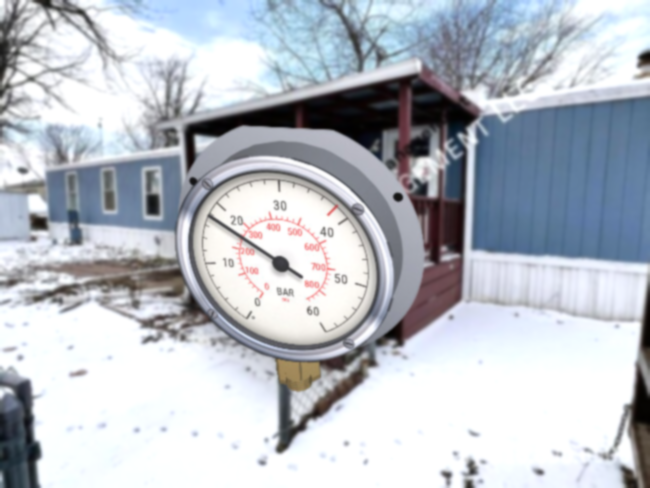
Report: 18 bar
